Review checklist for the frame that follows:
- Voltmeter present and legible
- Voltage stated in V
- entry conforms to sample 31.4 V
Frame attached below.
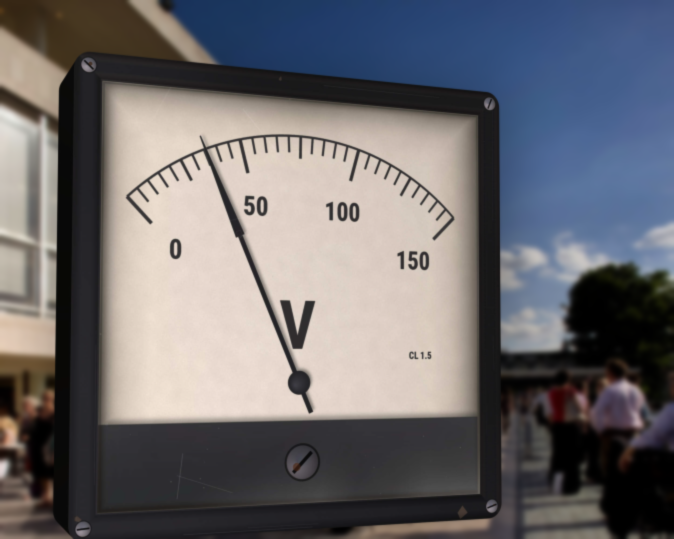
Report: 35 V
